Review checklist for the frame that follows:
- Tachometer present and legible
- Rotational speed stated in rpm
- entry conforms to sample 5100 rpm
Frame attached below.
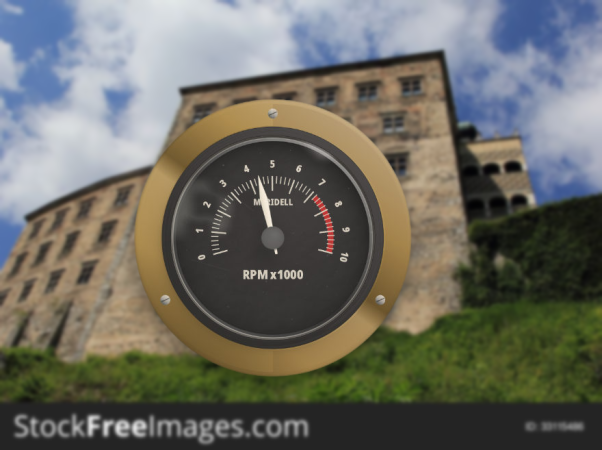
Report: 4400 rpm
